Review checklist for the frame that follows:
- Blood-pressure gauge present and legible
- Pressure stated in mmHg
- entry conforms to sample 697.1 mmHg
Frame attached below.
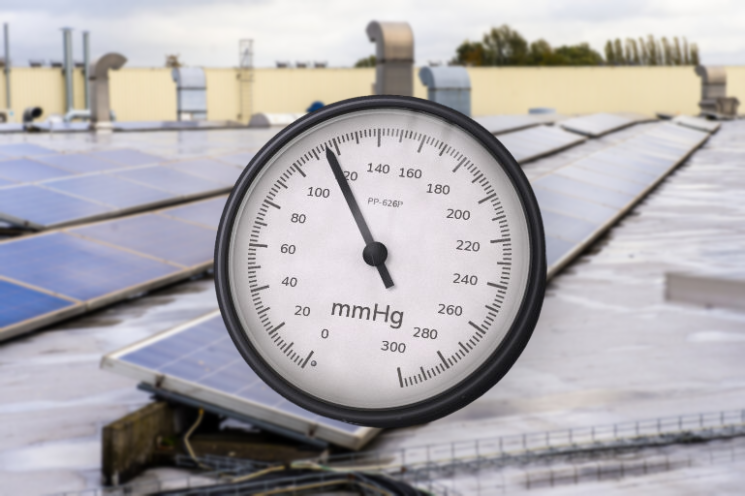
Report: 116 mmHg
